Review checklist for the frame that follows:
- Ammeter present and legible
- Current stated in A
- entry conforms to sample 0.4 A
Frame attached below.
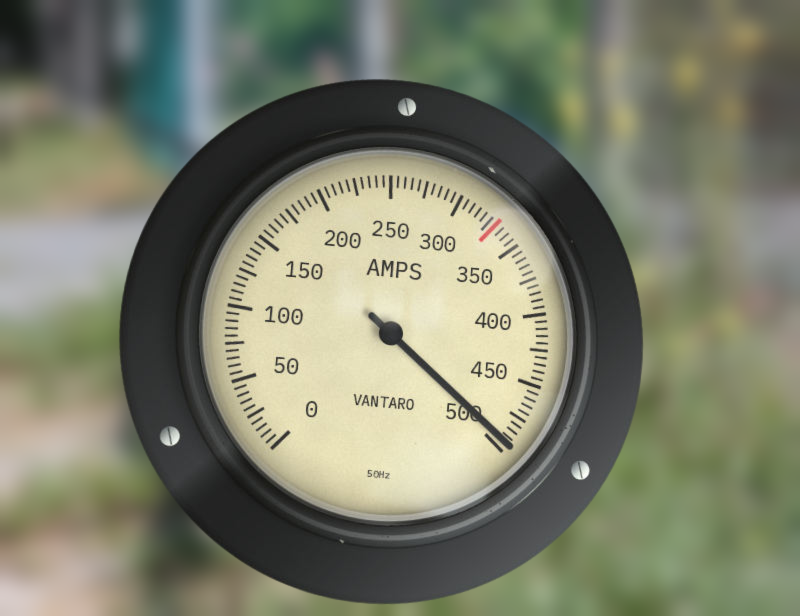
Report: 495 A
